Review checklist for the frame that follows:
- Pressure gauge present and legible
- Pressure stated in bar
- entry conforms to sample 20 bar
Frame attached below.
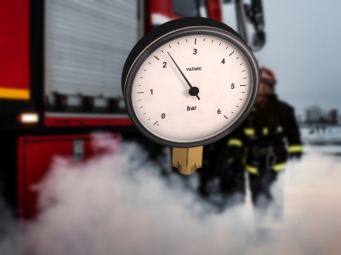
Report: 2.3 bar
